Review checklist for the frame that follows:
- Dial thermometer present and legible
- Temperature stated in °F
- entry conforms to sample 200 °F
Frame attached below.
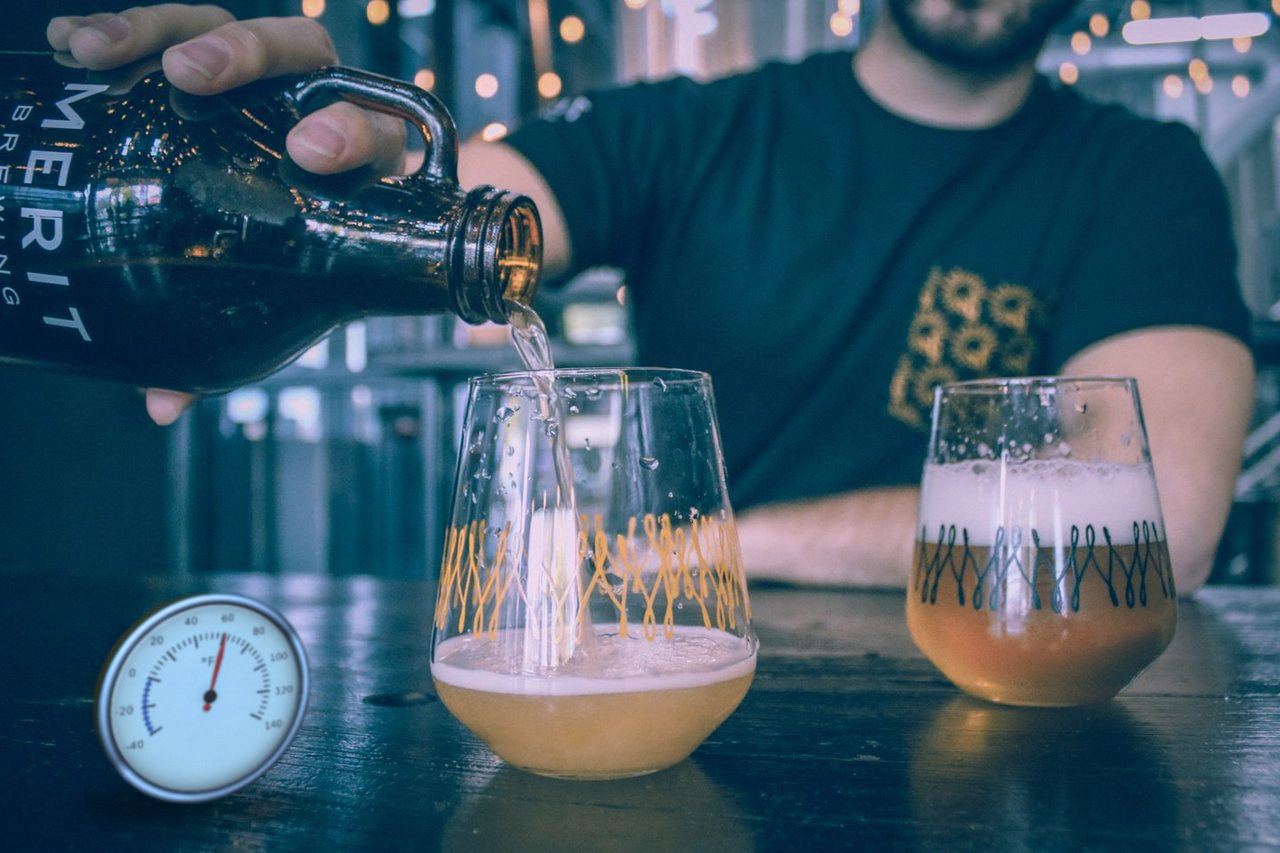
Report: 60 °F
